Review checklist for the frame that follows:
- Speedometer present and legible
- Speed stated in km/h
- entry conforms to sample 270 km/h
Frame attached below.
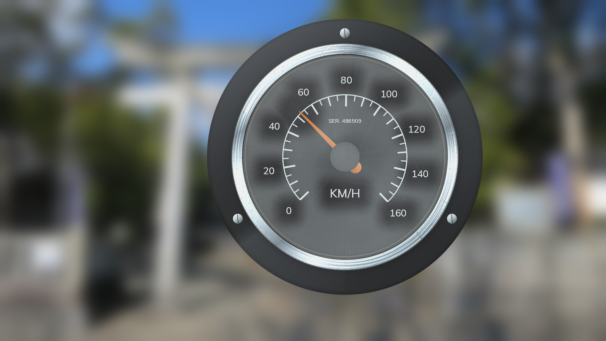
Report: 52.5 km/h
